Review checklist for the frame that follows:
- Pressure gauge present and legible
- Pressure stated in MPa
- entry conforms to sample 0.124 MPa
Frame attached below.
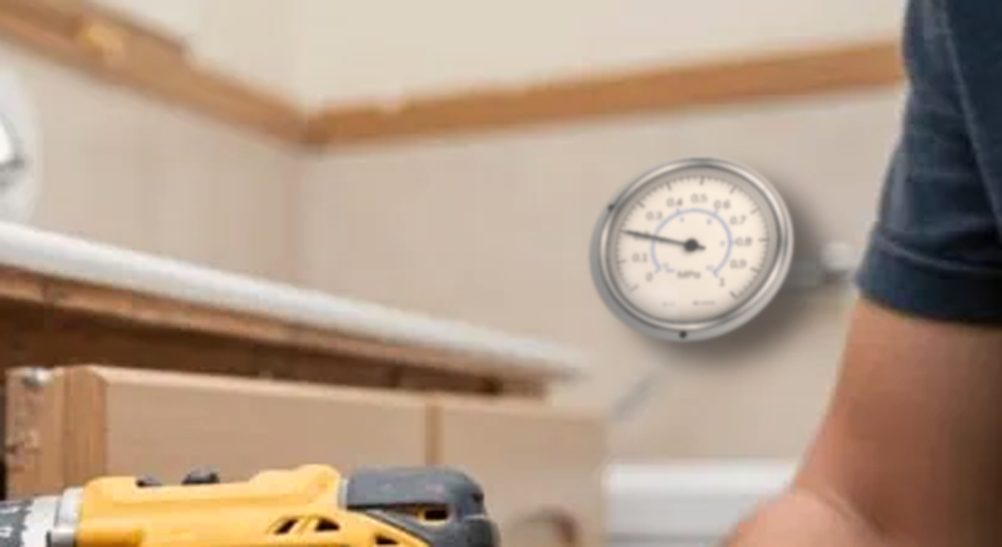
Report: 0.2 MPa
